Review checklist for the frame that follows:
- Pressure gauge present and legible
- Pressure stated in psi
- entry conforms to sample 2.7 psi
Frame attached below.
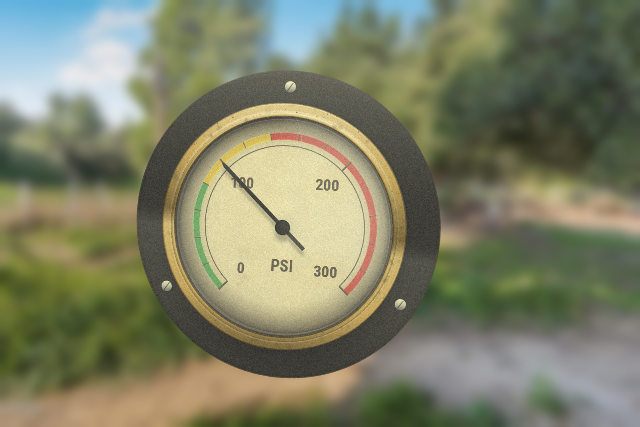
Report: 100 psi
